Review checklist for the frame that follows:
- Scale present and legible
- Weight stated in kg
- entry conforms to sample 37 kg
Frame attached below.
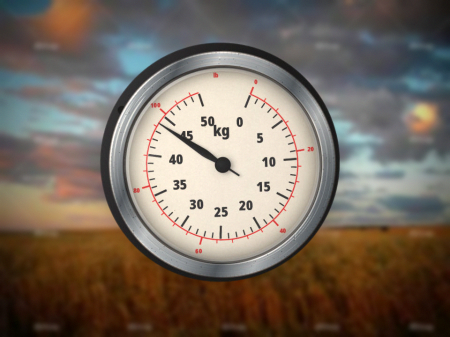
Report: 44 kg
